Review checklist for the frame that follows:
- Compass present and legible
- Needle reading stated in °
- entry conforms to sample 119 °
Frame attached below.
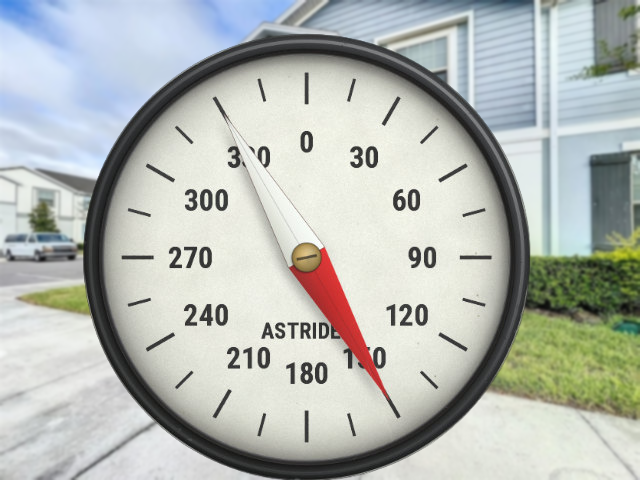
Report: 150 °
